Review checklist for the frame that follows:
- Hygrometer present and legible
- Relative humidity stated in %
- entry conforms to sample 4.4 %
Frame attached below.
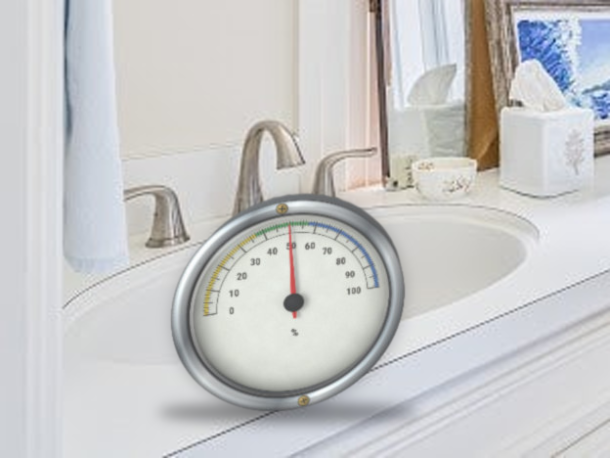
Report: 50 %
